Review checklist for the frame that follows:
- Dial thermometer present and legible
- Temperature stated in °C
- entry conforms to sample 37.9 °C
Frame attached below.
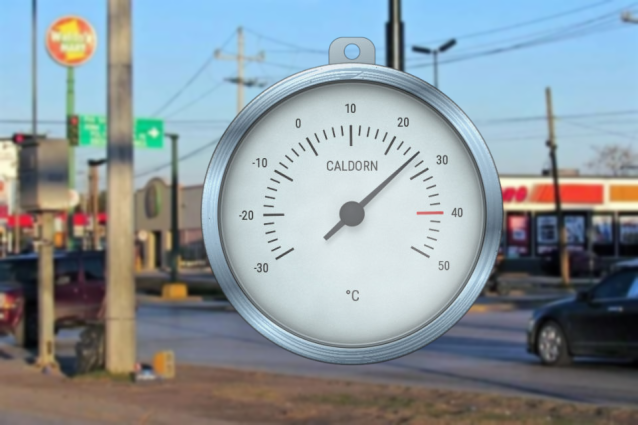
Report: 26 °C
